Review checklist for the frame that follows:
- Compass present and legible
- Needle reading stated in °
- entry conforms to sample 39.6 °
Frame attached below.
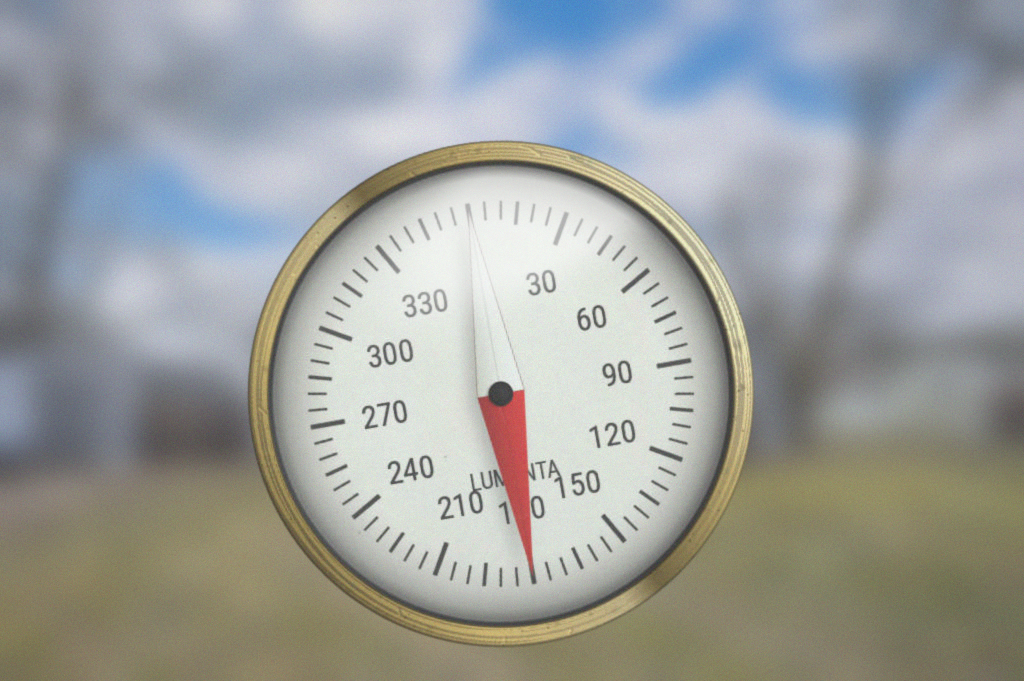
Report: 180 °
